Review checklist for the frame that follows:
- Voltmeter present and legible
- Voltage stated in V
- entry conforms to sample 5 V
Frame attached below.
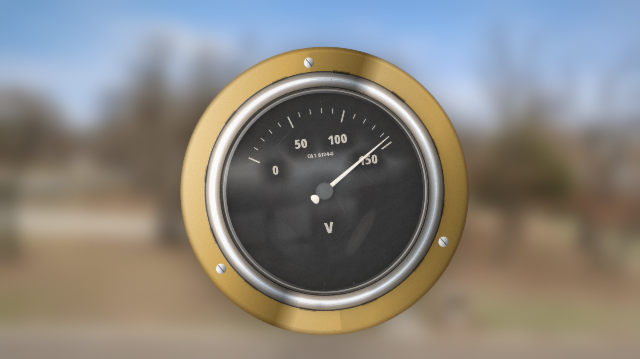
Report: 145 V
